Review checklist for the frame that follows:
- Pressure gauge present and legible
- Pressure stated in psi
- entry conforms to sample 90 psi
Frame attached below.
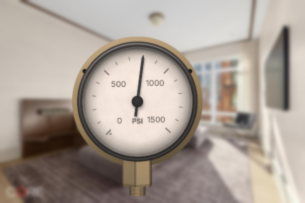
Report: 800 psi
